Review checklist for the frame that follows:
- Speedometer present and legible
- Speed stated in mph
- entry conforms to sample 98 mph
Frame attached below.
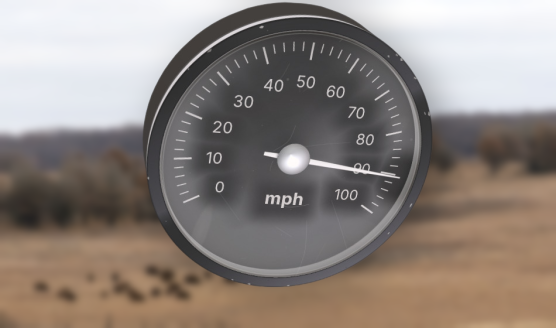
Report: 90 mph
